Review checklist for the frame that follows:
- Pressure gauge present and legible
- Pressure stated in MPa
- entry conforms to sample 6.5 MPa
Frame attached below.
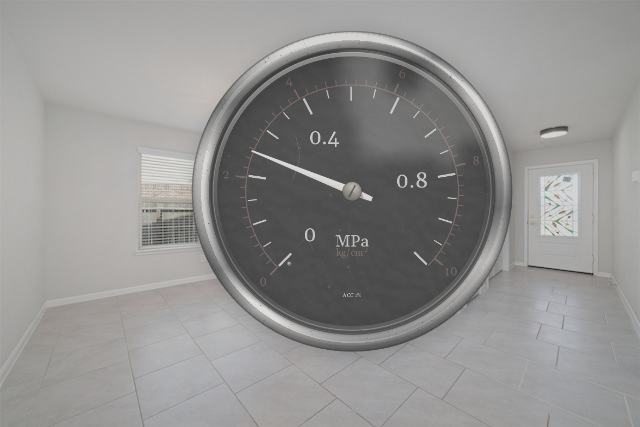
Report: 0.25 MPa
